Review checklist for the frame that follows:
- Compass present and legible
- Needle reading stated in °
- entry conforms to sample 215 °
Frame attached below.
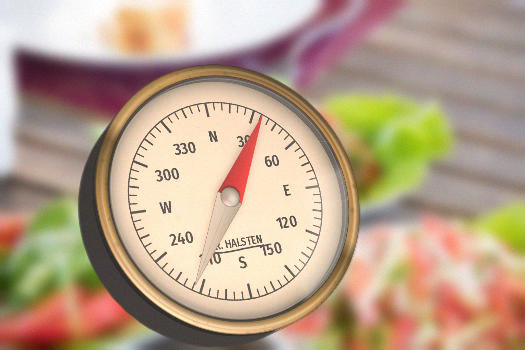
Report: 35 °
